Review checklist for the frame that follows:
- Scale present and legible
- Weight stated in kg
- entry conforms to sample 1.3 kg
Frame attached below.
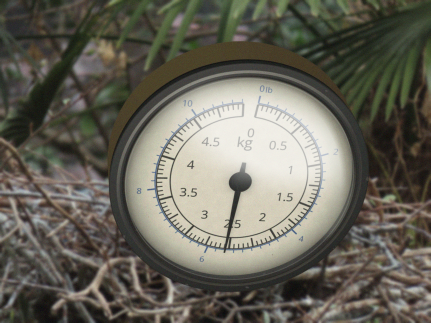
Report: 2.55 kg
